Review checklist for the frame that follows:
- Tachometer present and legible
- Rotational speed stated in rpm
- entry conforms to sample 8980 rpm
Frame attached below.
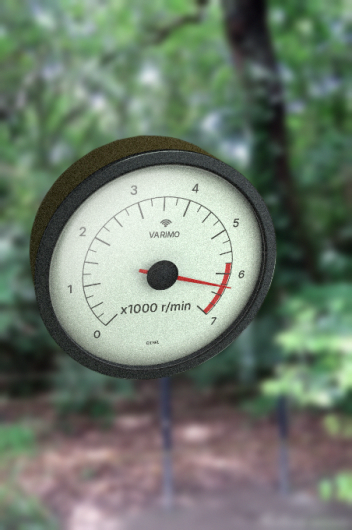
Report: 6250 rpm
